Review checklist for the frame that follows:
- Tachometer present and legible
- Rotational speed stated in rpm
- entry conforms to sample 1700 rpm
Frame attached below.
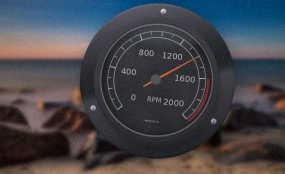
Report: 1400 rpm
